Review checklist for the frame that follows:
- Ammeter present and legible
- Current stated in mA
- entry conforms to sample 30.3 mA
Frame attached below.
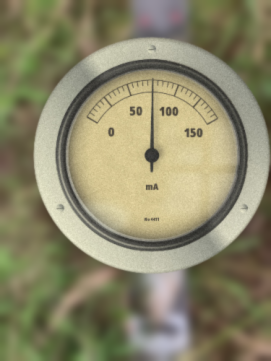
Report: 75 mA
